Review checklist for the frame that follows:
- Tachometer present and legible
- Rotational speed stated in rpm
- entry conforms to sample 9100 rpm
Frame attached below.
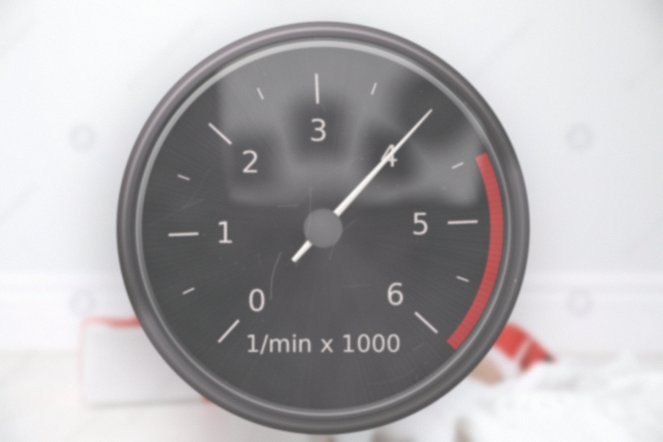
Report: 4000 rpm
